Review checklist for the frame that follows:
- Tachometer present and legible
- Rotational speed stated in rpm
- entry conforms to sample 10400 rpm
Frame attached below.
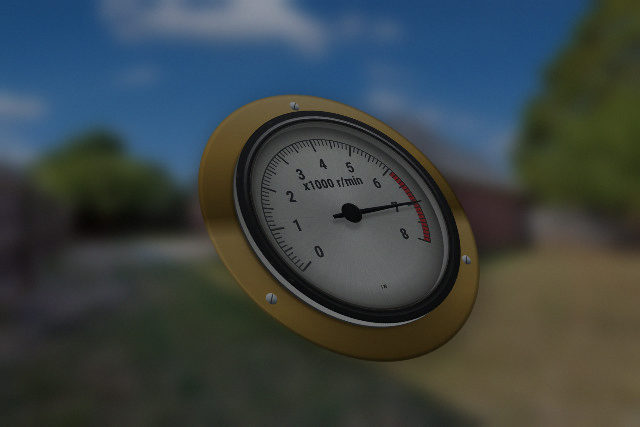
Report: 7000 rpm
